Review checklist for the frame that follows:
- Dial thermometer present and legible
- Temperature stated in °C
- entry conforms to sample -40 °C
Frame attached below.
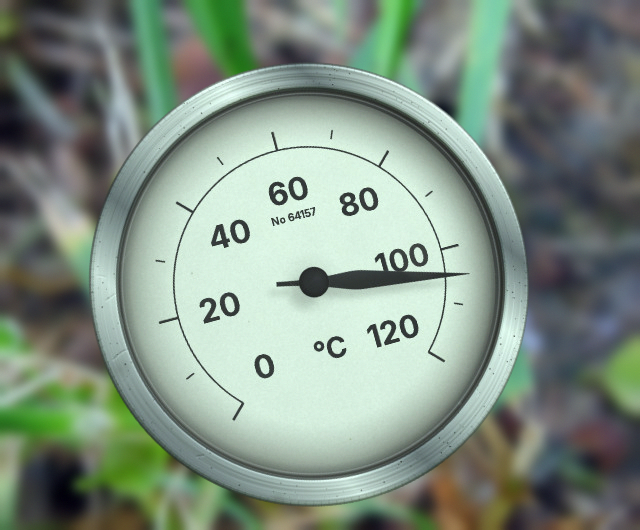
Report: 105 °C
